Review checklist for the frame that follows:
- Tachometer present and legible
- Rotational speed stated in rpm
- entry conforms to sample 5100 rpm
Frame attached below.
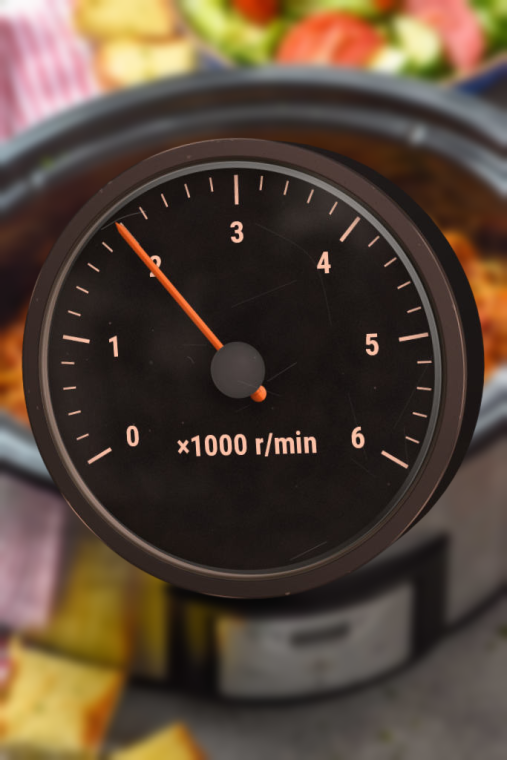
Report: 2000 rpm
